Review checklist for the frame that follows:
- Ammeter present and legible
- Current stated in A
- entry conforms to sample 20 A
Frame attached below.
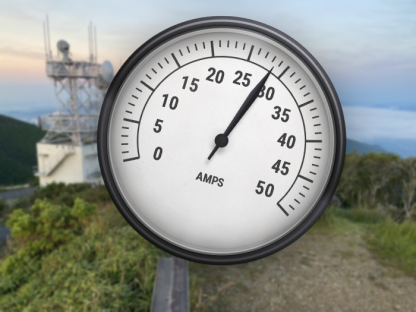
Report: 28.5 A
